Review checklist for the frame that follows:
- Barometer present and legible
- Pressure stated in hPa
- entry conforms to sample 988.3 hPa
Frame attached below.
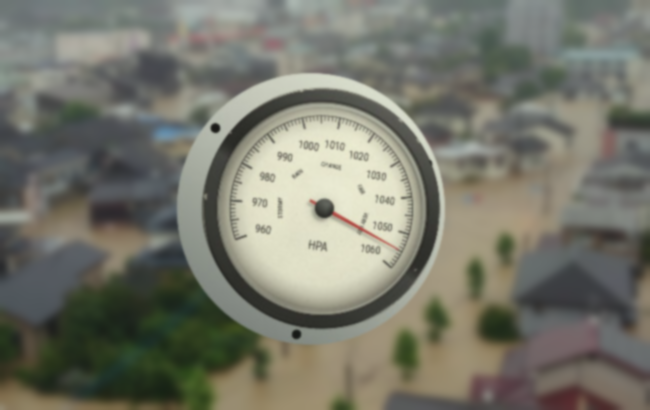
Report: 1055 hPa
